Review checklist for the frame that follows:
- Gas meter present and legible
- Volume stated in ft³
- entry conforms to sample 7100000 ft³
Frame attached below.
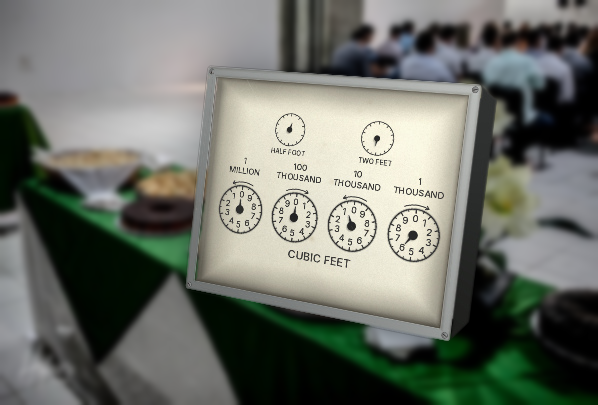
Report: 600 ft³
